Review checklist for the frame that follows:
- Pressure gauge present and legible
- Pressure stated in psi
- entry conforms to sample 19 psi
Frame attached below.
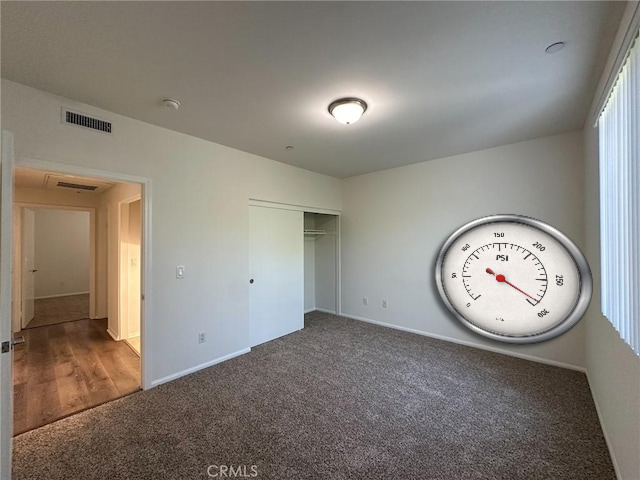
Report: 290 psi
